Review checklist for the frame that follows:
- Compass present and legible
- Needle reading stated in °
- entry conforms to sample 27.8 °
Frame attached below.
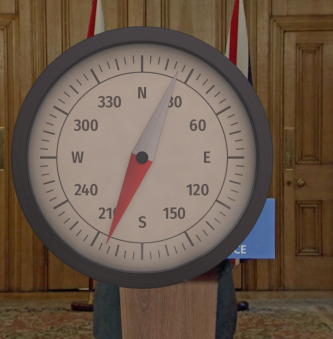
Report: 202.5 °
